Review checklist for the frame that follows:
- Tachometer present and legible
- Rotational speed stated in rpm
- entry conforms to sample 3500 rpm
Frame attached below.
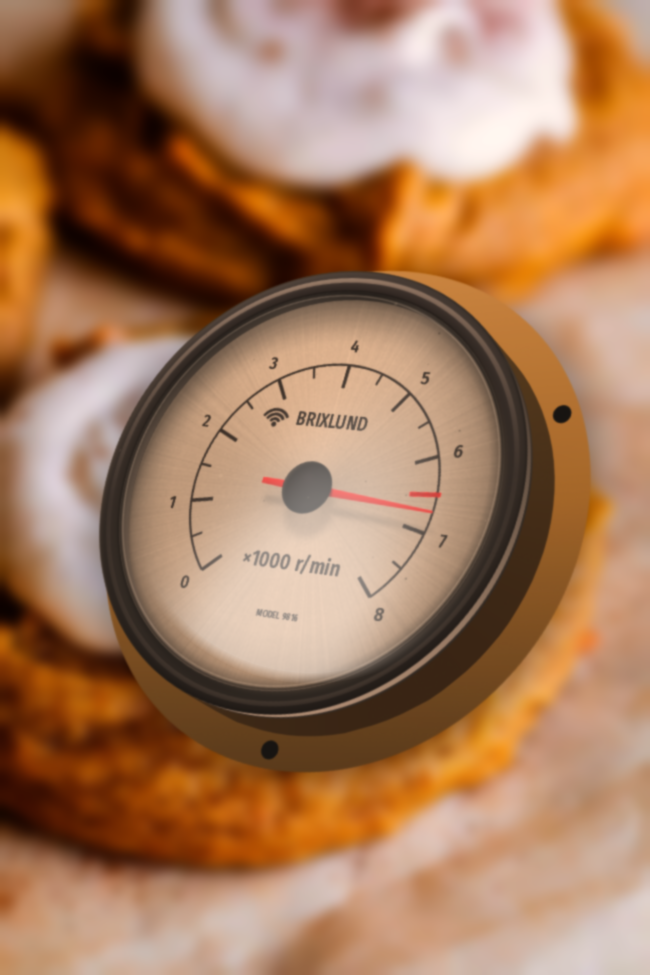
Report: 6750 rpm
